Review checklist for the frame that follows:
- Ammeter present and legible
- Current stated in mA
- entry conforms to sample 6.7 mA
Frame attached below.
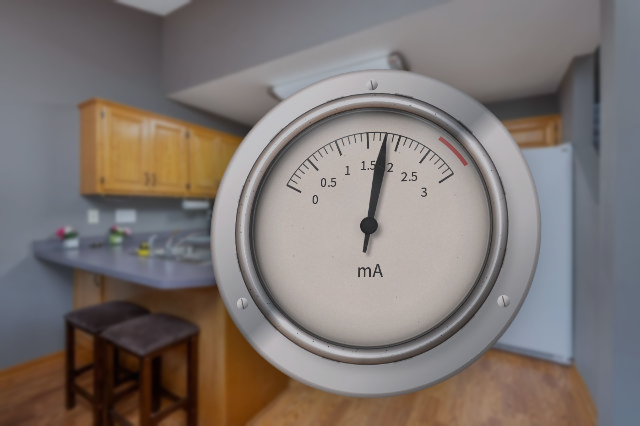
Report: 1.8 mA
